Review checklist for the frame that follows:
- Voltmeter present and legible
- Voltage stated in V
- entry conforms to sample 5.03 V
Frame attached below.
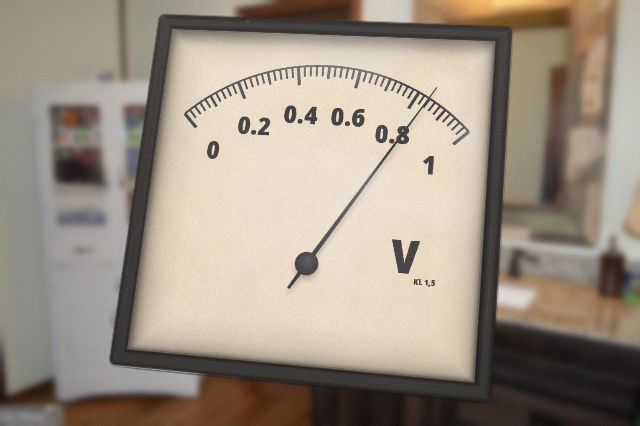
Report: 0.84 V
